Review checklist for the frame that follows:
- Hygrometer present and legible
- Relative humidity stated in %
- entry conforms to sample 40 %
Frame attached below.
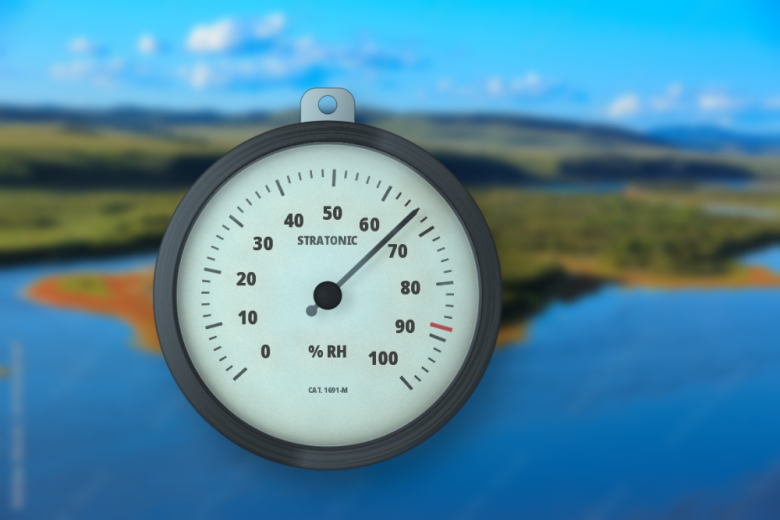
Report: 66 %
